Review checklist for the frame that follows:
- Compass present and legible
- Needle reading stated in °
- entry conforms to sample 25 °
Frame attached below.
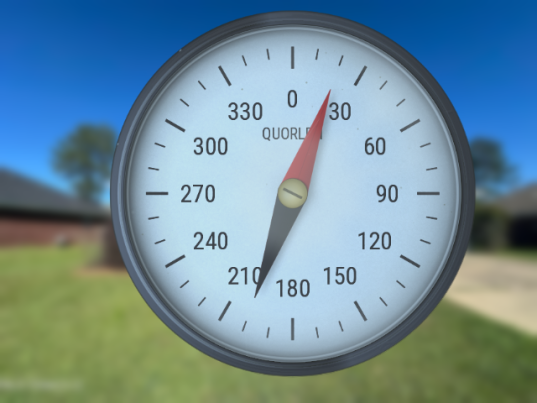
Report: 20 °
